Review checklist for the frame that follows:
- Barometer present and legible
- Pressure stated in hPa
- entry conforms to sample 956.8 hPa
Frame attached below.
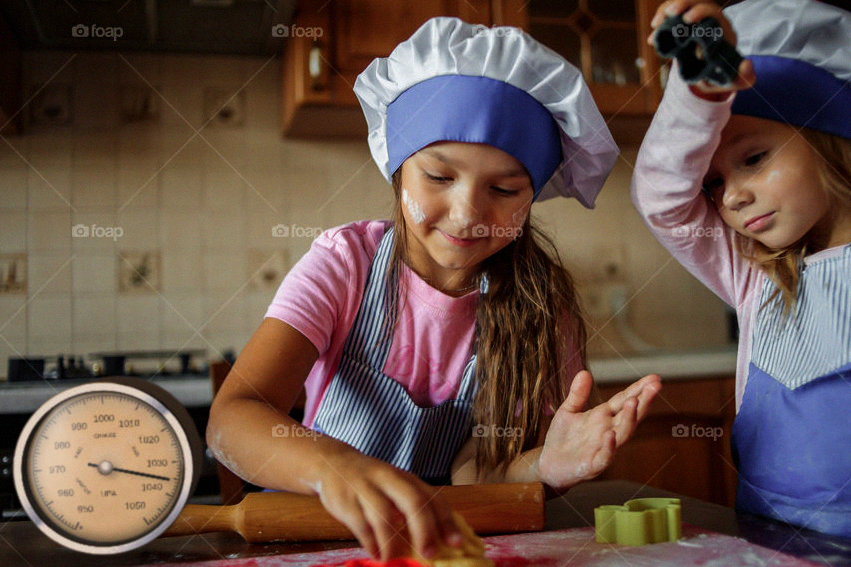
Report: 1035 hPa
